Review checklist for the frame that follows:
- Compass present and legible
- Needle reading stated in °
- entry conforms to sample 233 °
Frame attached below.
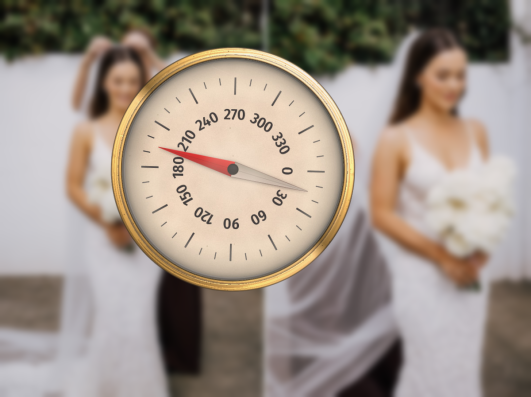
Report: 195 °
